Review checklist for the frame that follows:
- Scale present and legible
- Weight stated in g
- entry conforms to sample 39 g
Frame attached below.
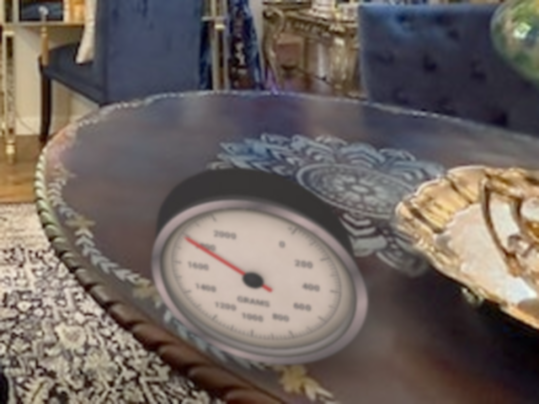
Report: 1800 g
